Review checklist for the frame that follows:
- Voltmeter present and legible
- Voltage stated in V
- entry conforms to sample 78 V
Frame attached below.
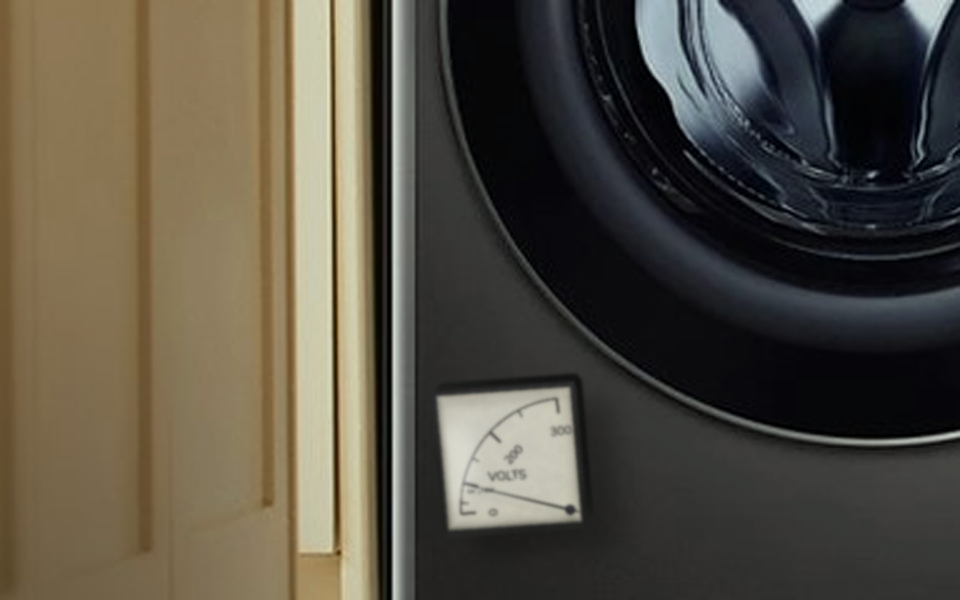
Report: 100 V
